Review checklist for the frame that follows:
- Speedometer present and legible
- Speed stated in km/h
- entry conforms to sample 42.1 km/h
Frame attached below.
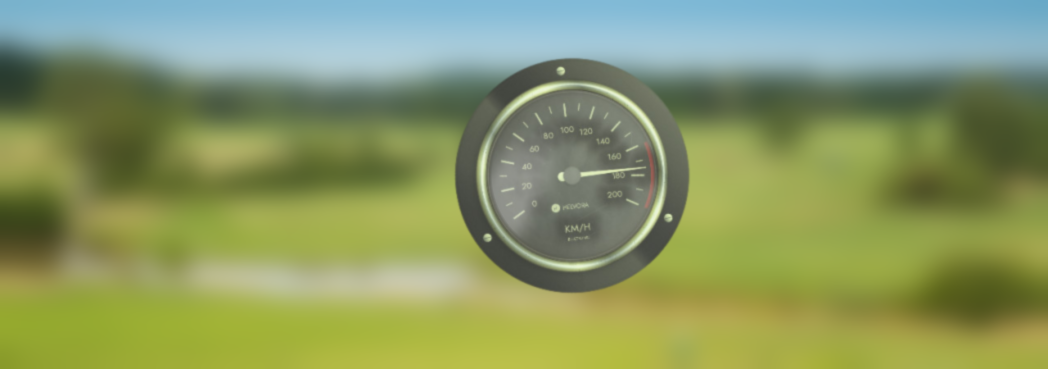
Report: 175 km/h
